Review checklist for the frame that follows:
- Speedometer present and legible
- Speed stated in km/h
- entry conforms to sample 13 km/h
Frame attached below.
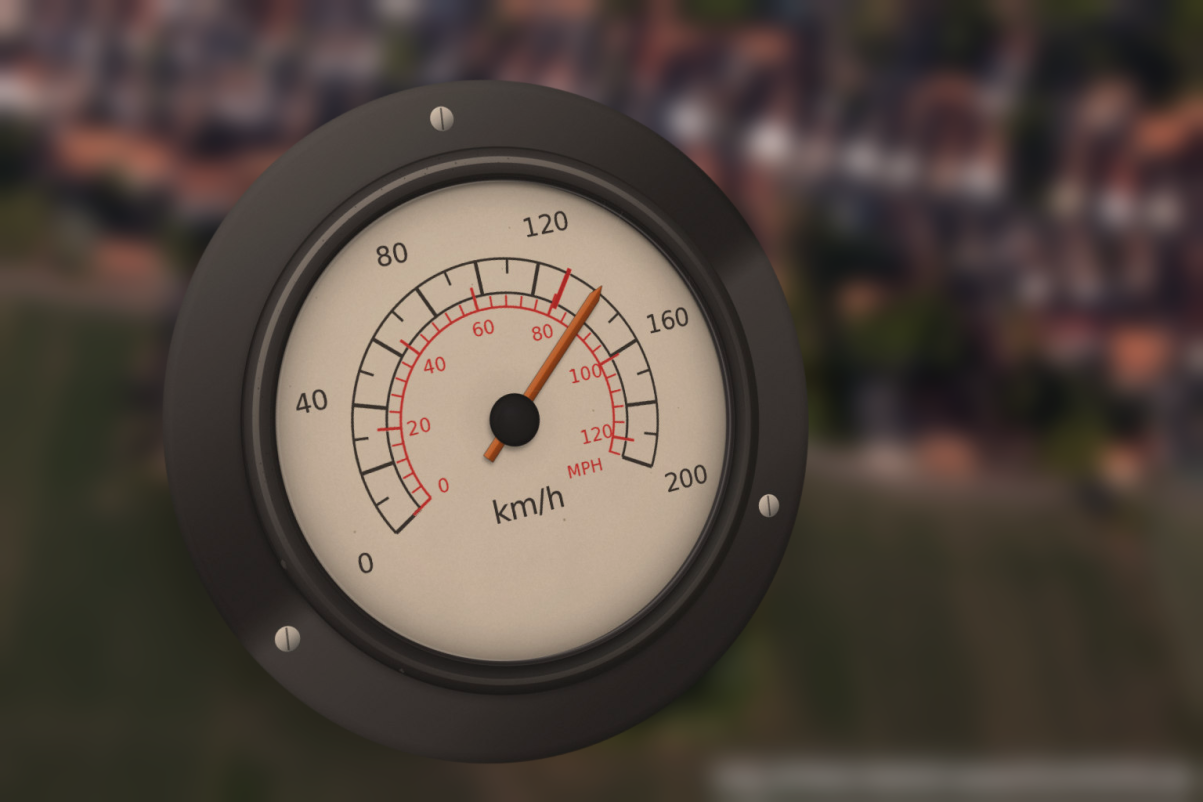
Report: 140 km/h
